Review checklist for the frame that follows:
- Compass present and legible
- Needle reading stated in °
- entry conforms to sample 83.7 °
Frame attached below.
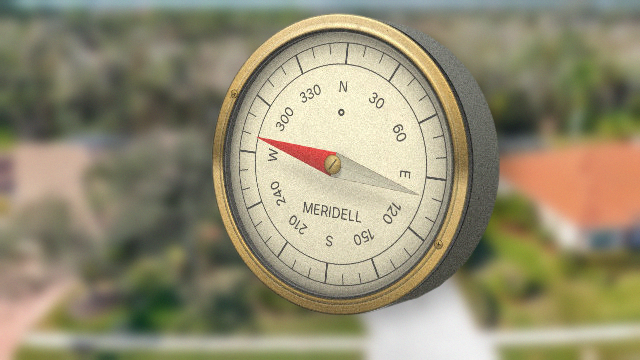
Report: 280 °
